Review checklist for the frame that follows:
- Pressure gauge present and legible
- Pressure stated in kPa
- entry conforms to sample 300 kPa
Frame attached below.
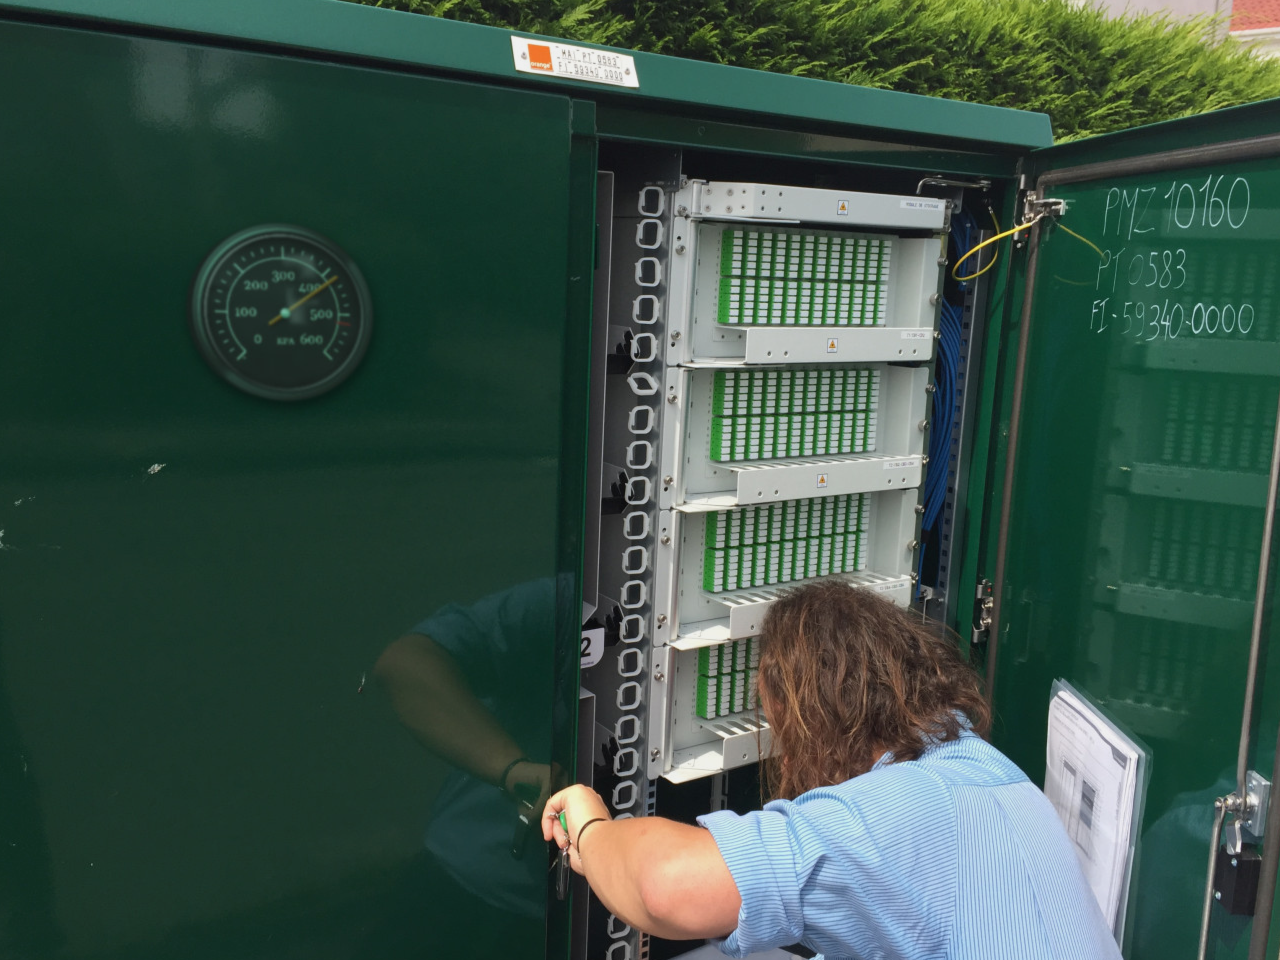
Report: 420 kPa
